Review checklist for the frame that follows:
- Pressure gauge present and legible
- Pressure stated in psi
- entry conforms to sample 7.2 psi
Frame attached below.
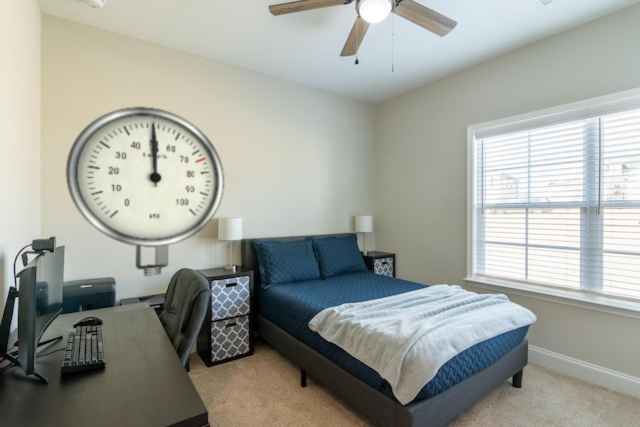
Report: 50 psi
